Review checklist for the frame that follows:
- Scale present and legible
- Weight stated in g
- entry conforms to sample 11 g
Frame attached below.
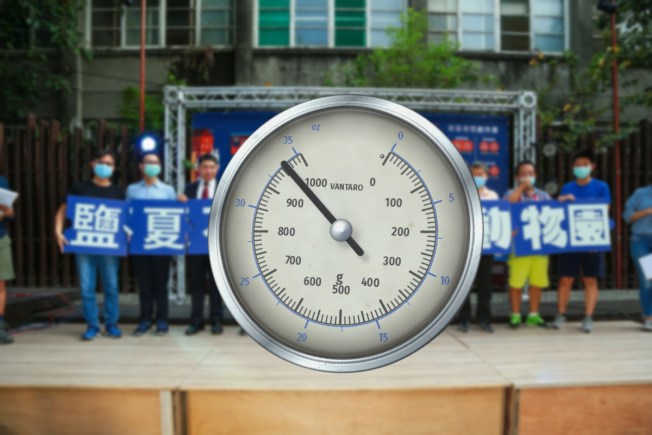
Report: 960 g
